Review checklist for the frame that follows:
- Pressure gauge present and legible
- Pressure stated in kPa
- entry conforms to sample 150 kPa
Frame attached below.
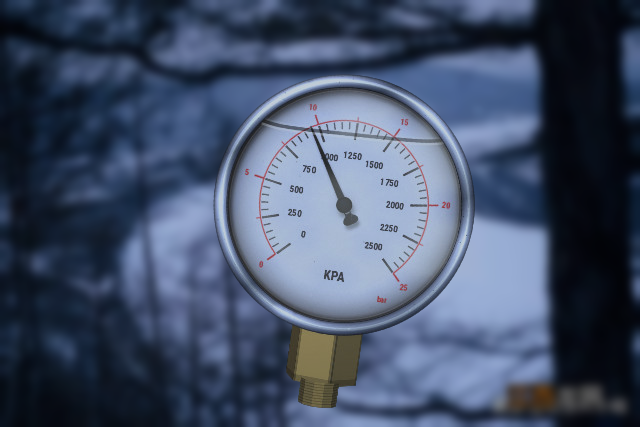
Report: 950 kPa
